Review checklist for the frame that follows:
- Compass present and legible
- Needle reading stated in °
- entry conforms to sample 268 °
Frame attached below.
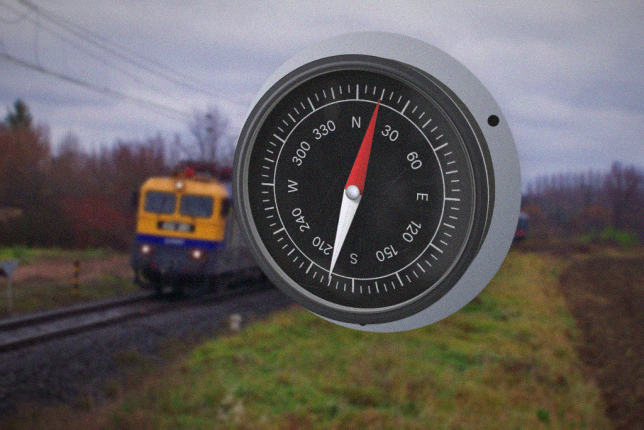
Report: 15 °
